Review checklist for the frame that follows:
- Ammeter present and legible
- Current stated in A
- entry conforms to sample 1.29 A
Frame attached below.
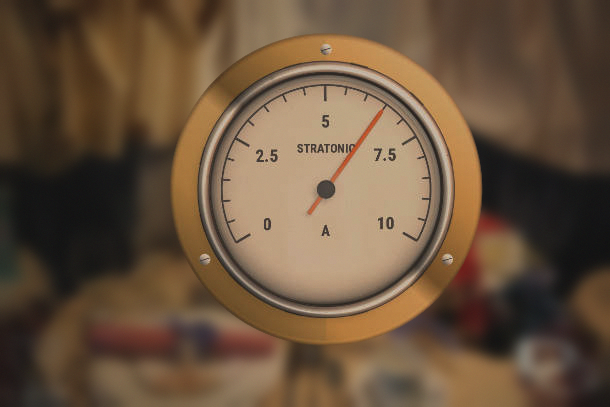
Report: 6.5 A
